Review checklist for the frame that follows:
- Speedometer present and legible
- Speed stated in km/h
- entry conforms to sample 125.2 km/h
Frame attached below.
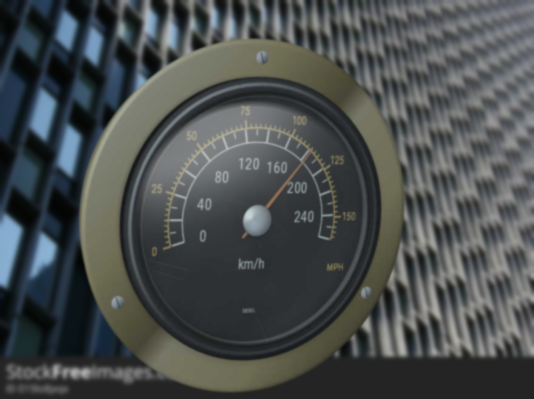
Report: 180 km/h
